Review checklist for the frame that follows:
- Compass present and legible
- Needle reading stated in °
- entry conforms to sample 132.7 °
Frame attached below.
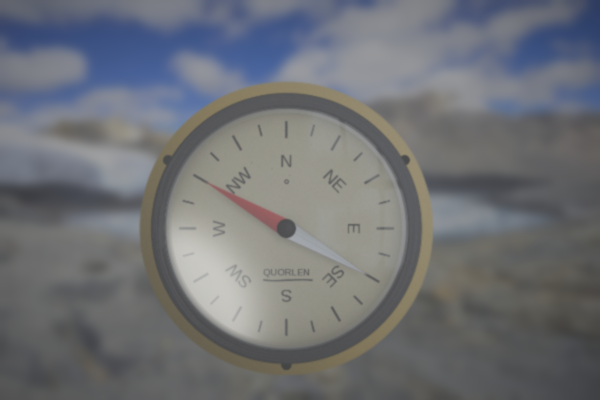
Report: 300 °
